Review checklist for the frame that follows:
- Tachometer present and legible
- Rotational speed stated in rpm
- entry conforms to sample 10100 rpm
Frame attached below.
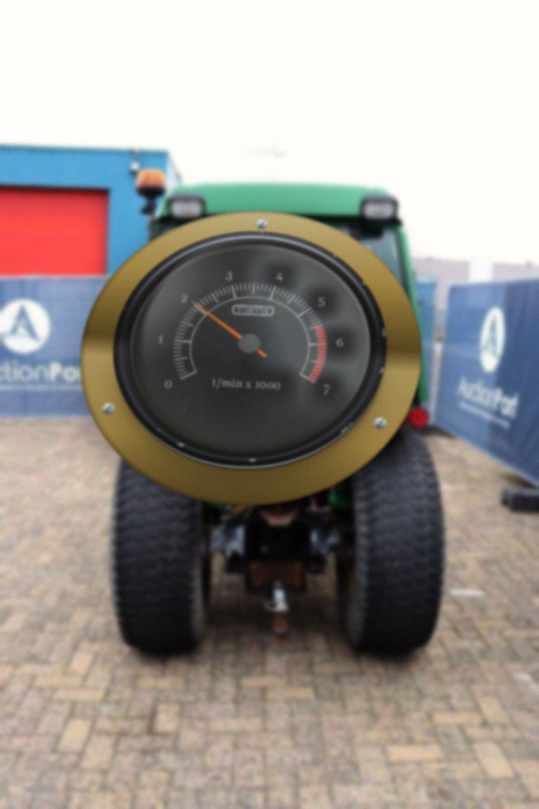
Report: 2000 rpm
